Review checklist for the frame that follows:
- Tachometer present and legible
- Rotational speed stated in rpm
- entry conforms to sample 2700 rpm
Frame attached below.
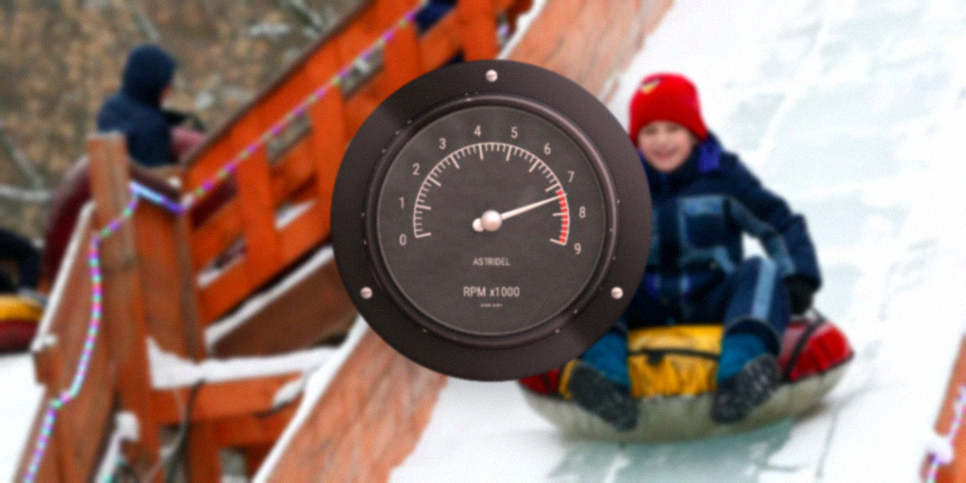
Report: 7400 rpm
